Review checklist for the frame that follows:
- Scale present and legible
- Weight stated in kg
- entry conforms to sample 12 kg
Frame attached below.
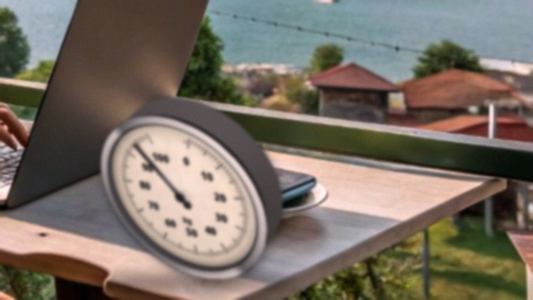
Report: 95 kg
